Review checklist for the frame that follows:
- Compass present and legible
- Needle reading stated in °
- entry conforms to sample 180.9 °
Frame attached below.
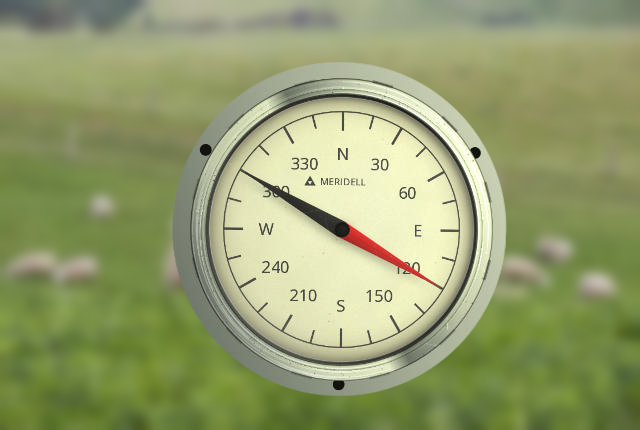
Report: 120 °
